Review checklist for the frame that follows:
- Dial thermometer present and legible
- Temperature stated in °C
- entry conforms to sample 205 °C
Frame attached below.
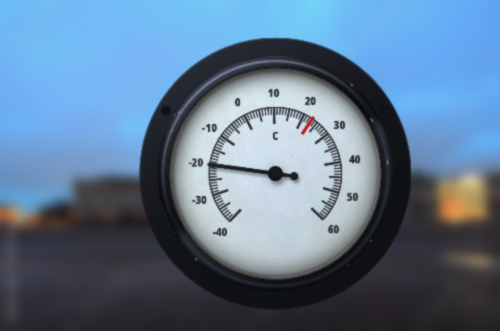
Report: -20 °C
